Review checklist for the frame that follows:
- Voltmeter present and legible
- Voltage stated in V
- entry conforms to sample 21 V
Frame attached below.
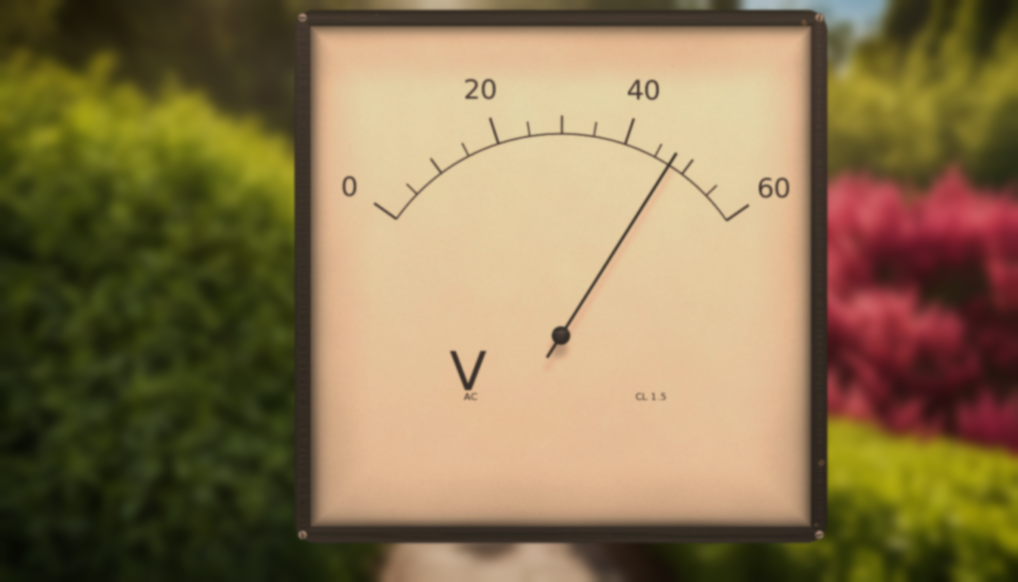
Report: 47.5 V
